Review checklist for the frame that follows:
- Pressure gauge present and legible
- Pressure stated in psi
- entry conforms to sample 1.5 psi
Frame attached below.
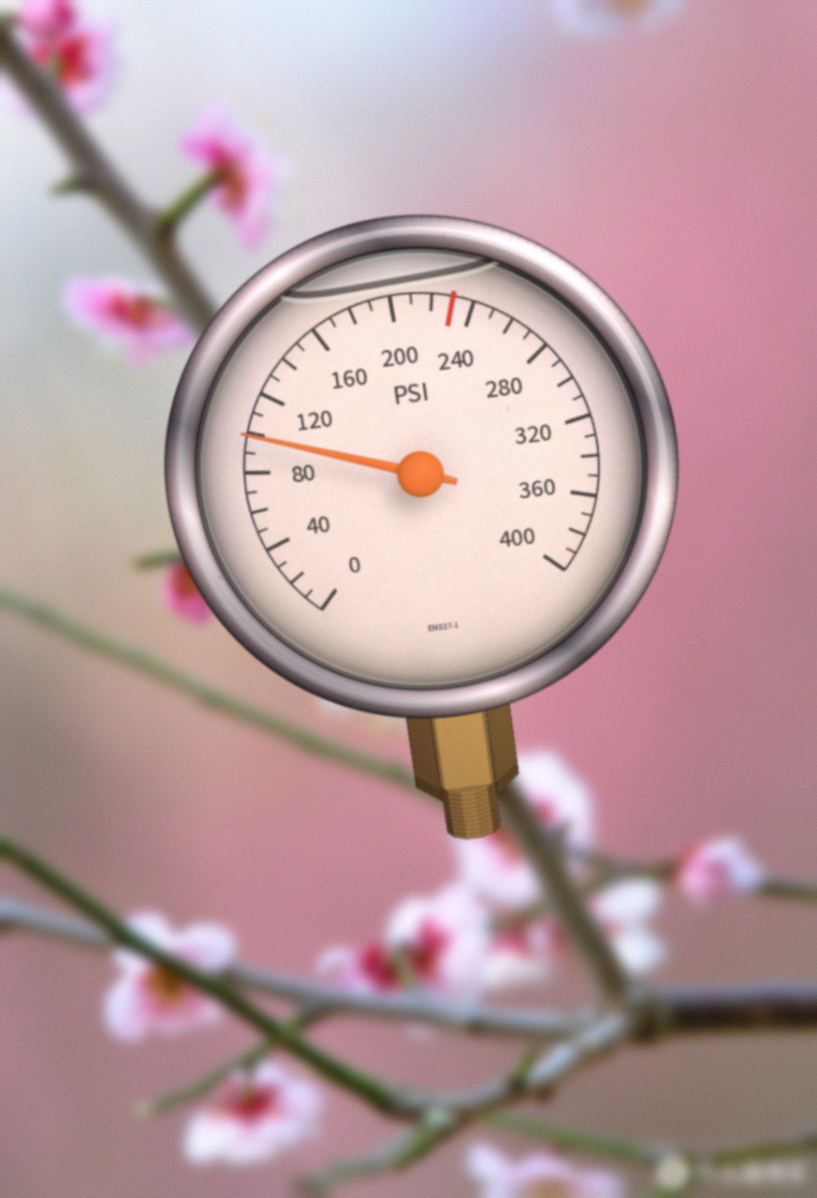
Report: 100 psi
